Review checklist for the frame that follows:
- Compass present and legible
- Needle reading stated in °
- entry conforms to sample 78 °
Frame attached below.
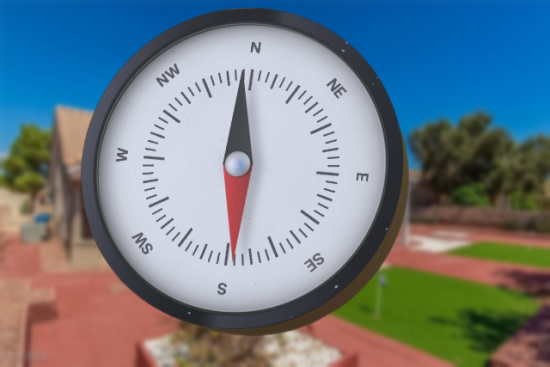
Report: 175 °
